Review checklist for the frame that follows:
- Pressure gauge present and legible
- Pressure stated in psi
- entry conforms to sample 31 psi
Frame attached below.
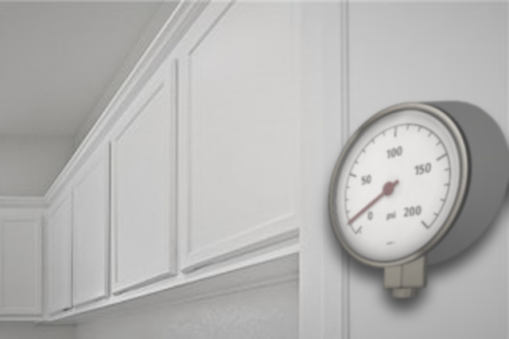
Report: 10 psi
